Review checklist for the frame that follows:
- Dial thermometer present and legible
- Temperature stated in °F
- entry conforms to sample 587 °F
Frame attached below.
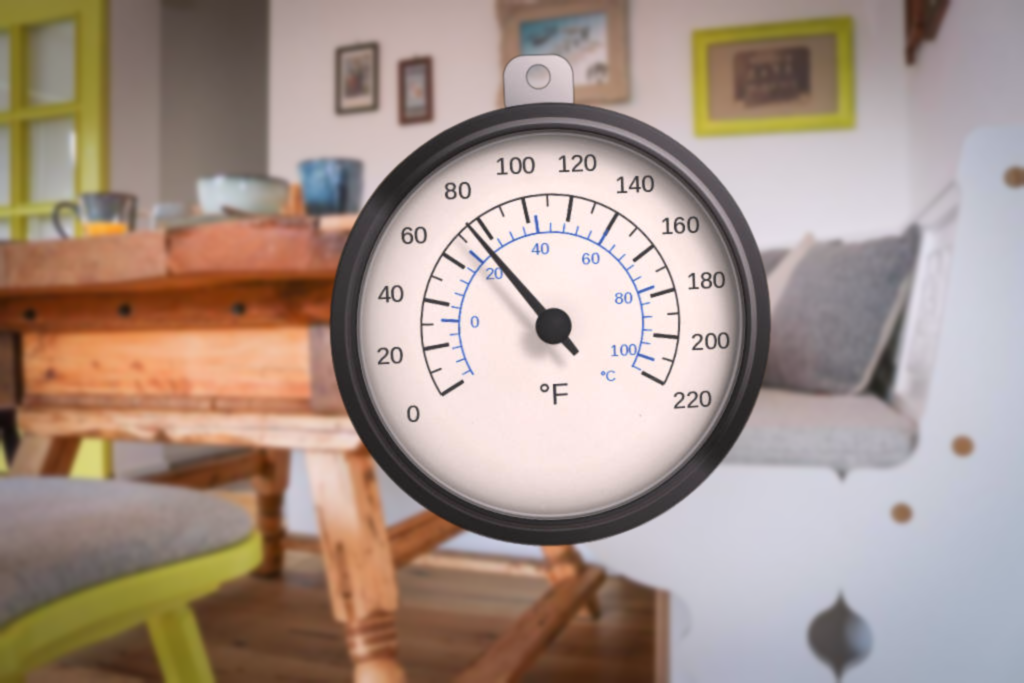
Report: 75 °F
